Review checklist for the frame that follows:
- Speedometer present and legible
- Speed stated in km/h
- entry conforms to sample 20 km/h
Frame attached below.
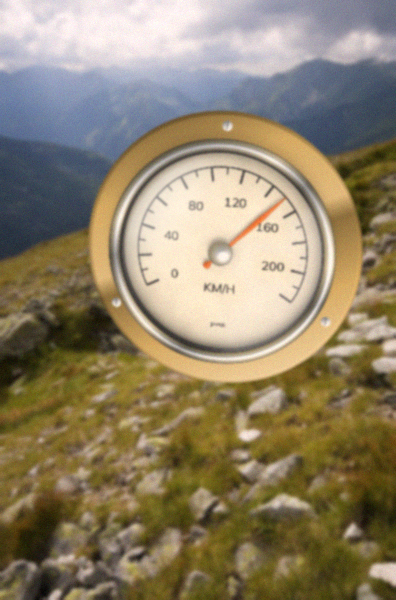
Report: 150 km/h
